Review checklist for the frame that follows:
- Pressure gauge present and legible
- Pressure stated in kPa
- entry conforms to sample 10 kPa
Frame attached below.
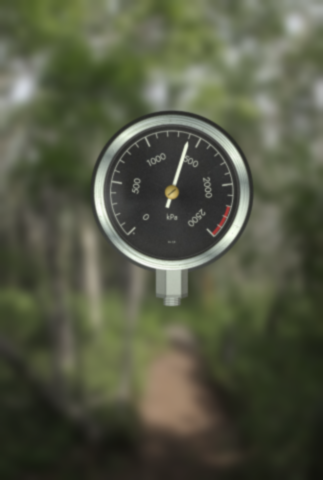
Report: 1400 kPa
